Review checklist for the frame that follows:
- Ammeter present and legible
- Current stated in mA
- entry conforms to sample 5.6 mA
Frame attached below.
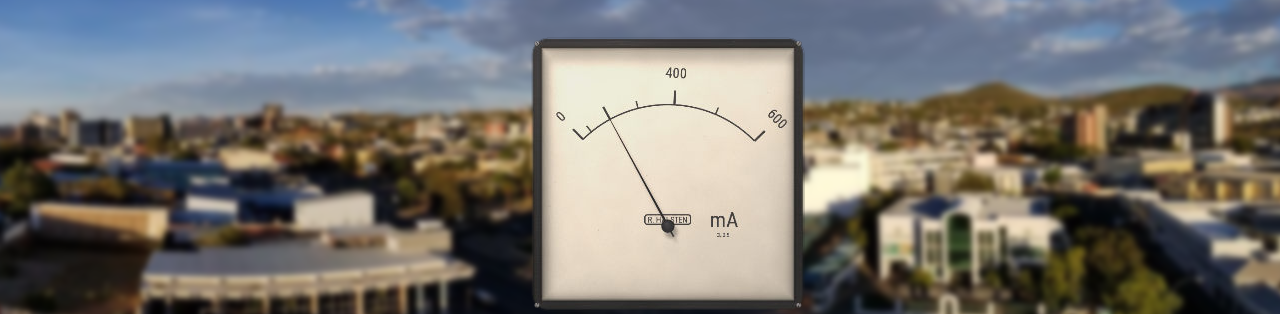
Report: 200 mA
